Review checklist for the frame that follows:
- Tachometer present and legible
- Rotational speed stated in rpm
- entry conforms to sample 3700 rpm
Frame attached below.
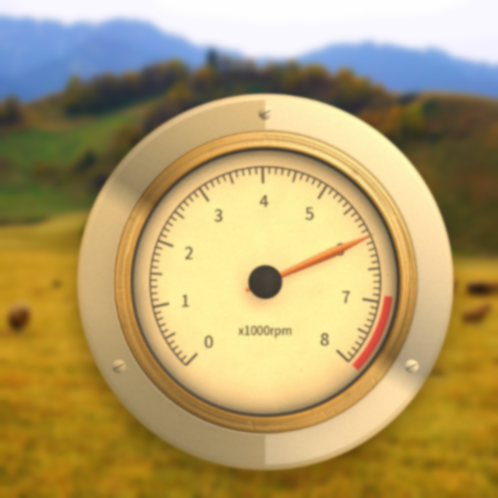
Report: 6000 rpm
